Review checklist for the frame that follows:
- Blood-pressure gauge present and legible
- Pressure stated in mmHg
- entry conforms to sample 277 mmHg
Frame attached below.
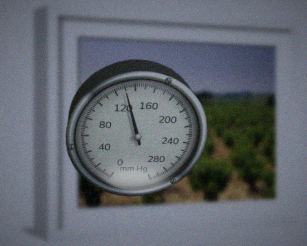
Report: 130 mmHg
